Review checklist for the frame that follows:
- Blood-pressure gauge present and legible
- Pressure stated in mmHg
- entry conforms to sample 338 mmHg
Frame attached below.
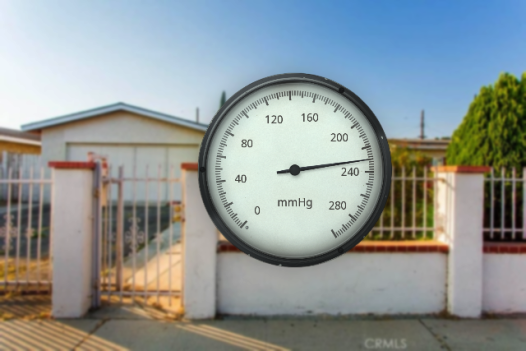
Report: 230 mmHg
